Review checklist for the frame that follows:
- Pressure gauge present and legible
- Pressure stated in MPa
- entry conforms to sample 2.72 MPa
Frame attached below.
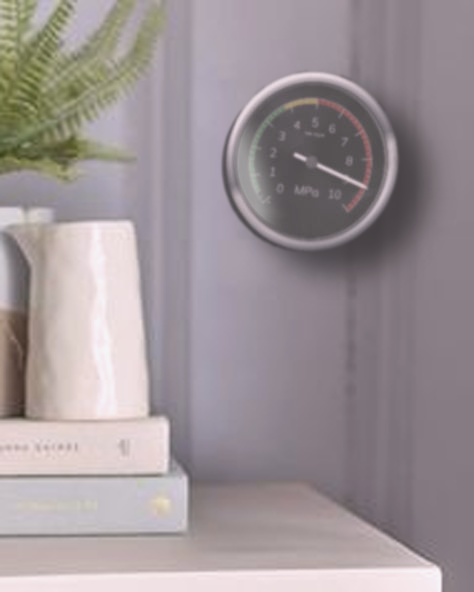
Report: 9 MPa
